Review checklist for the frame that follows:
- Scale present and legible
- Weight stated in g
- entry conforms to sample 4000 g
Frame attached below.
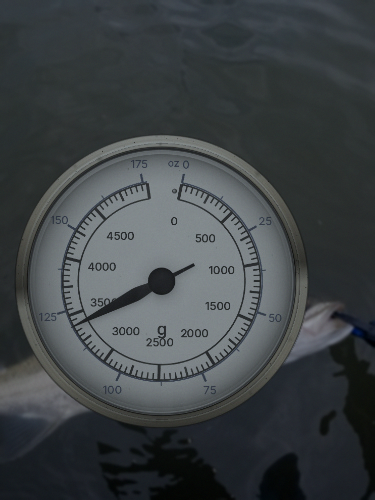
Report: 3400 g
